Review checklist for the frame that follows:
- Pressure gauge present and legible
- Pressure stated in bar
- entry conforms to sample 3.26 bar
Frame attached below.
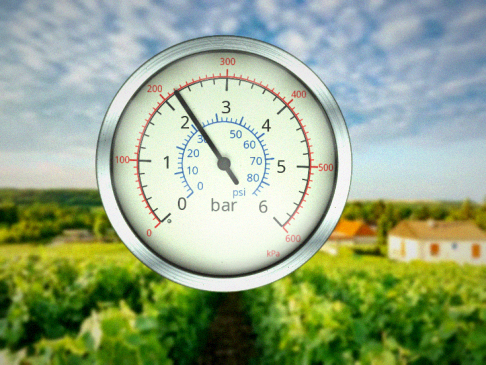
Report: 2.2 bar
